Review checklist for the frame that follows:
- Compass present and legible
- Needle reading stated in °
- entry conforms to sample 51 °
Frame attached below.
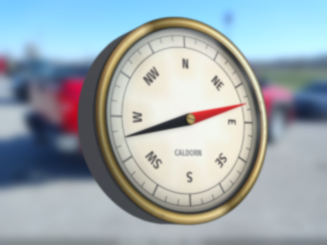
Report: 75 °
